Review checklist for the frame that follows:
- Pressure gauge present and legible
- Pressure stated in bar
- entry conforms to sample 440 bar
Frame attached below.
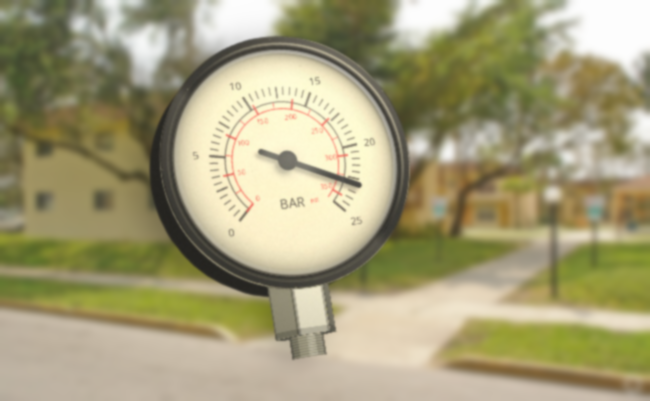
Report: 23 bar
